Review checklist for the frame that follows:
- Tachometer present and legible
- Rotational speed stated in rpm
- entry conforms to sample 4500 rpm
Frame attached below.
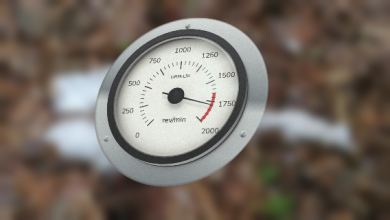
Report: 1800 rpm
